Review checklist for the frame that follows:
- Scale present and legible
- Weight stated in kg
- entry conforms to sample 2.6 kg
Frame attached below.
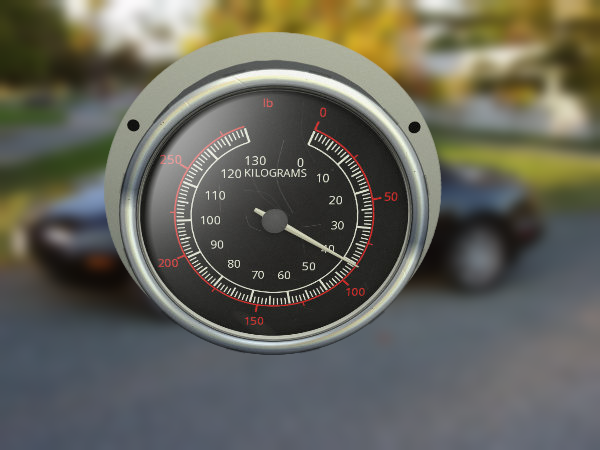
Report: 40 kg
